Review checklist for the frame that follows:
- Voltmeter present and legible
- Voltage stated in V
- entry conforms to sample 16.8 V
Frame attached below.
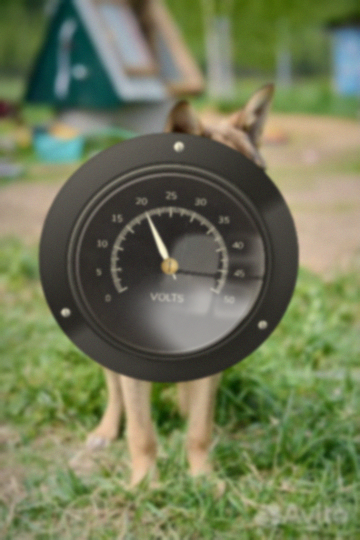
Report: 20 V
